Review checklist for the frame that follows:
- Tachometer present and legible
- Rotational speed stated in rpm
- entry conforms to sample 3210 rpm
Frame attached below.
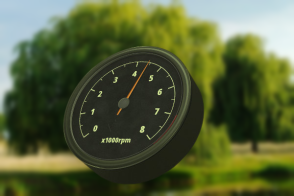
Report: 4500 rpm
